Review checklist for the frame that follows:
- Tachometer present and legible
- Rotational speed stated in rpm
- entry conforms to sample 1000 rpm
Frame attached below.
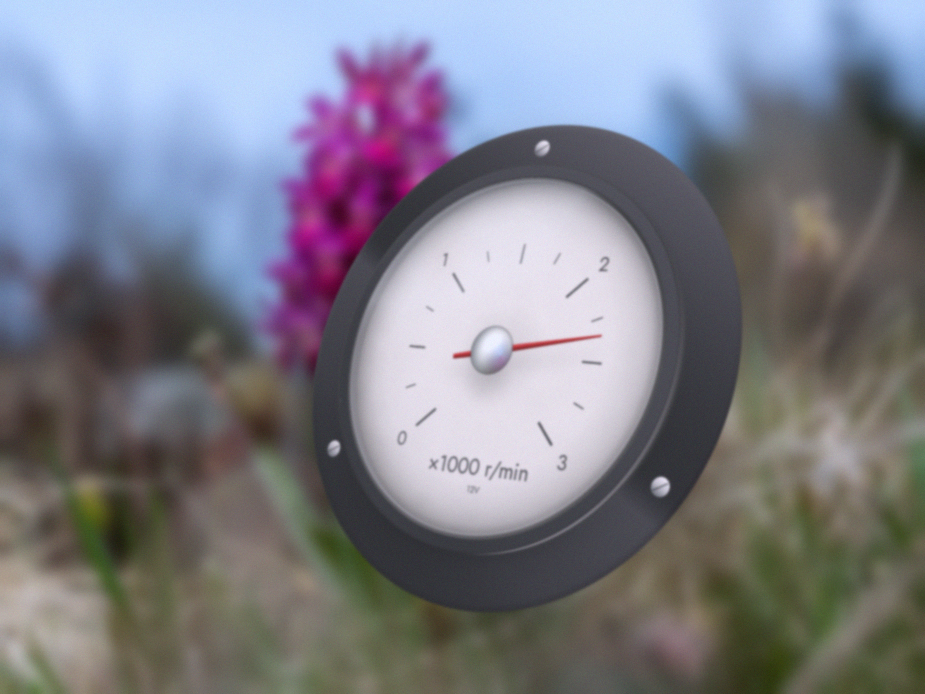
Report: 2375 rpm
